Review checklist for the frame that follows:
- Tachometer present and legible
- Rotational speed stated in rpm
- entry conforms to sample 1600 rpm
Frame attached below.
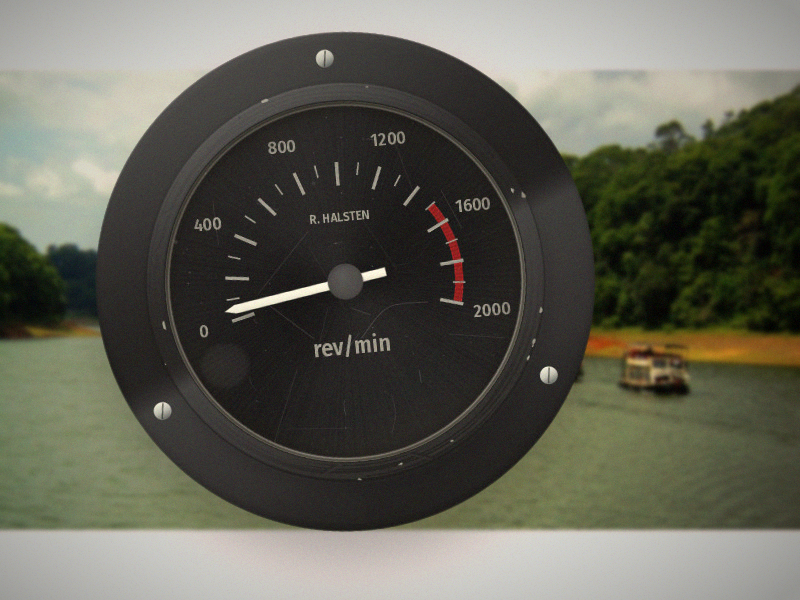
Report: 50 rpm
